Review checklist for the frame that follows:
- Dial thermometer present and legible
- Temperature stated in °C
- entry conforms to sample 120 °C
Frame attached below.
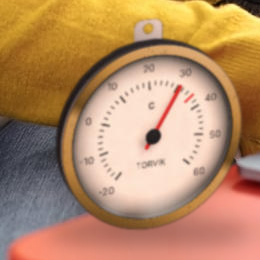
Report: 30 °C
